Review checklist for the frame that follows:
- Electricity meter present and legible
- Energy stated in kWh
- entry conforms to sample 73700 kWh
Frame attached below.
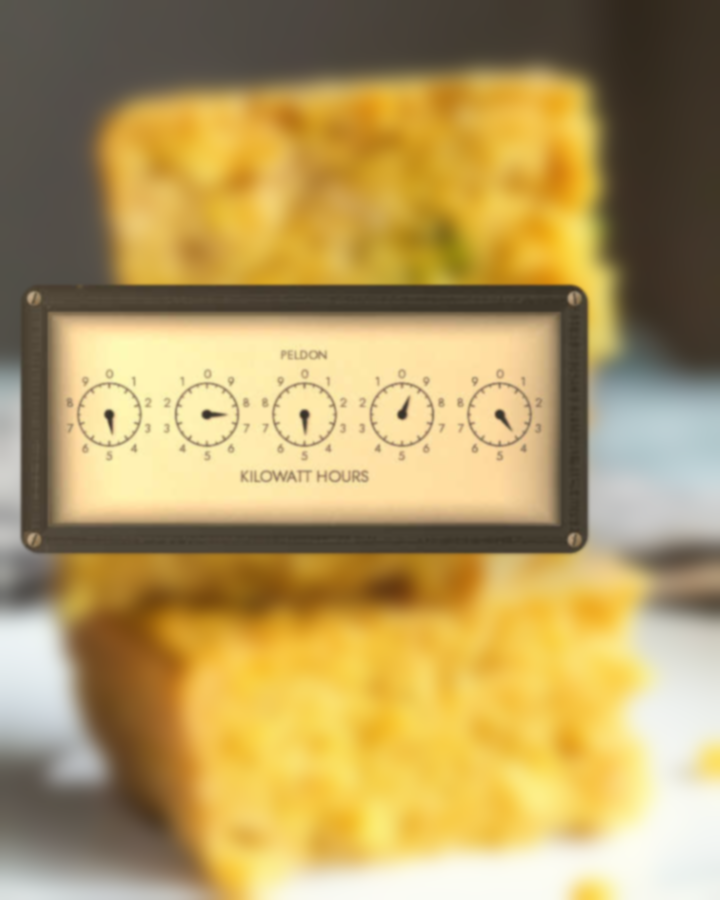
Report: 47494 kWh
